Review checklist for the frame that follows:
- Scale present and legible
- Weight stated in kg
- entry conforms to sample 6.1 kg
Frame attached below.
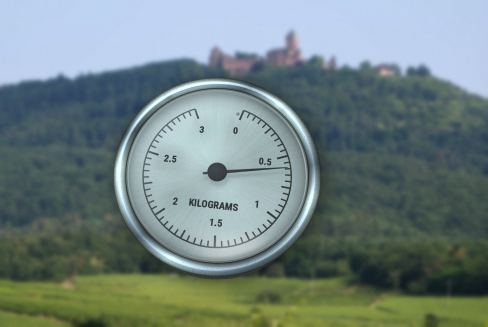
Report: 0.6 kg
